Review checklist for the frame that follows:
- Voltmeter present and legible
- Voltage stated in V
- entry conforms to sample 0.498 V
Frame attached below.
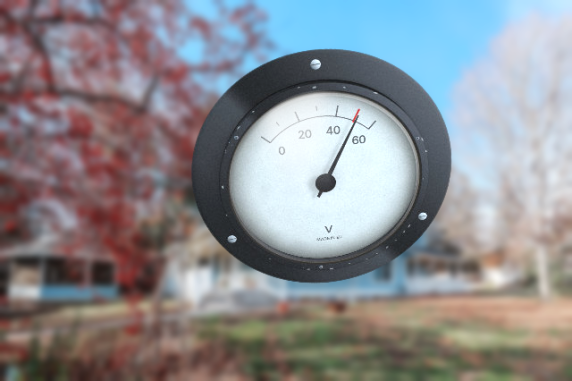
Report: 50 V
